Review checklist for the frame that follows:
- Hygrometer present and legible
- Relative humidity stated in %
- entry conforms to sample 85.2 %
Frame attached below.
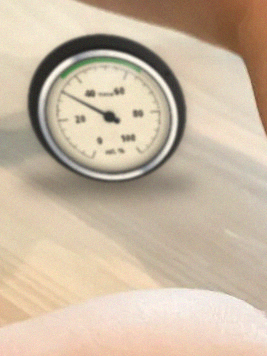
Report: 32 %
